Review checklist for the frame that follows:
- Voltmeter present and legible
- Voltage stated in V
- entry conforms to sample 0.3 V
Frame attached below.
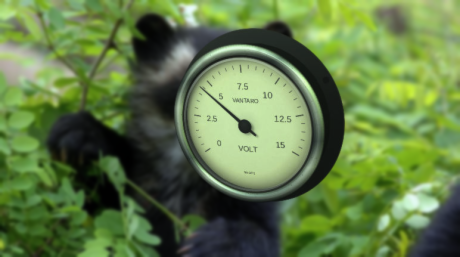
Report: 4.5 V
